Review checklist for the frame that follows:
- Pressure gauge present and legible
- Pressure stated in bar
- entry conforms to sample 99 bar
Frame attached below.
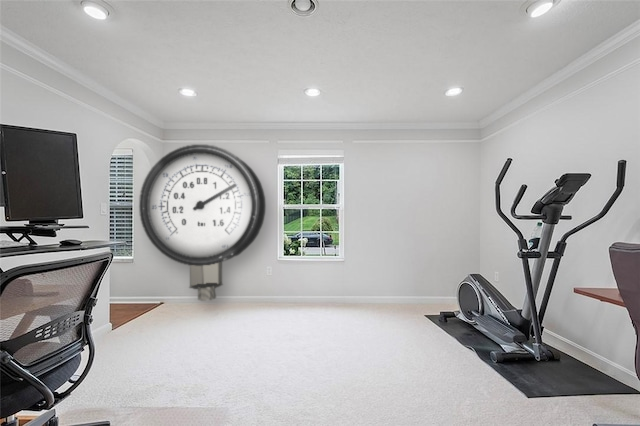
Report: 1.15 bar
